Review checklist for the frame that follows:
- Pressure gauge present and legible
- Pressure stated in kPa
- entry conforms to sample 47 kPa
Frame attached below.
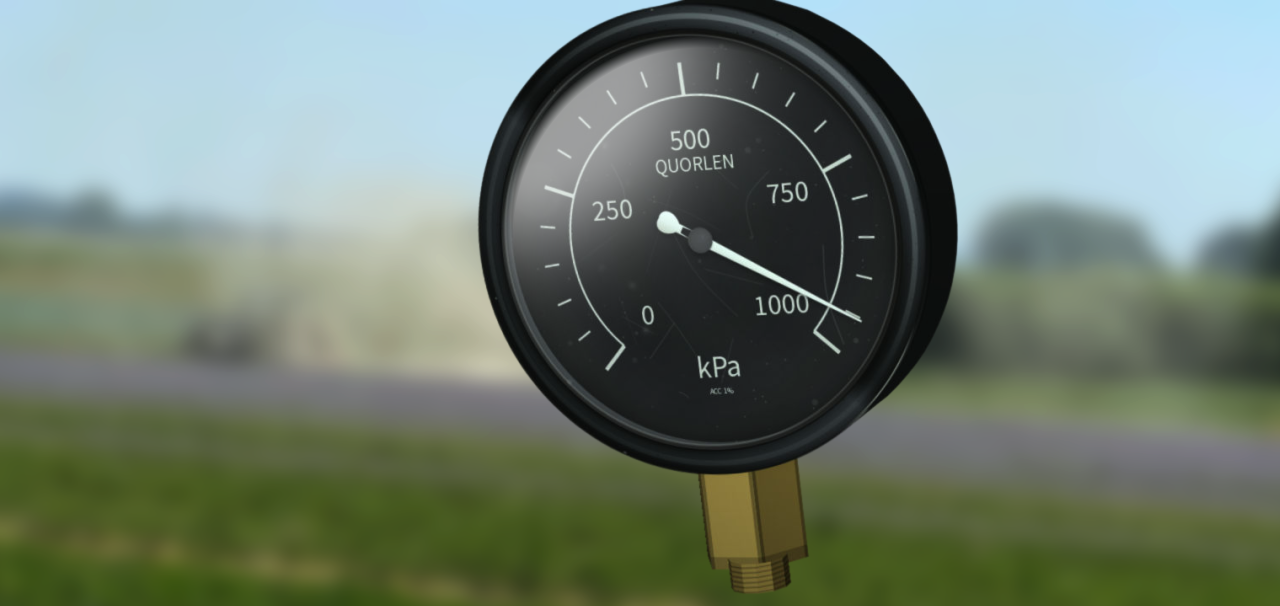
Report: 950 kPa
